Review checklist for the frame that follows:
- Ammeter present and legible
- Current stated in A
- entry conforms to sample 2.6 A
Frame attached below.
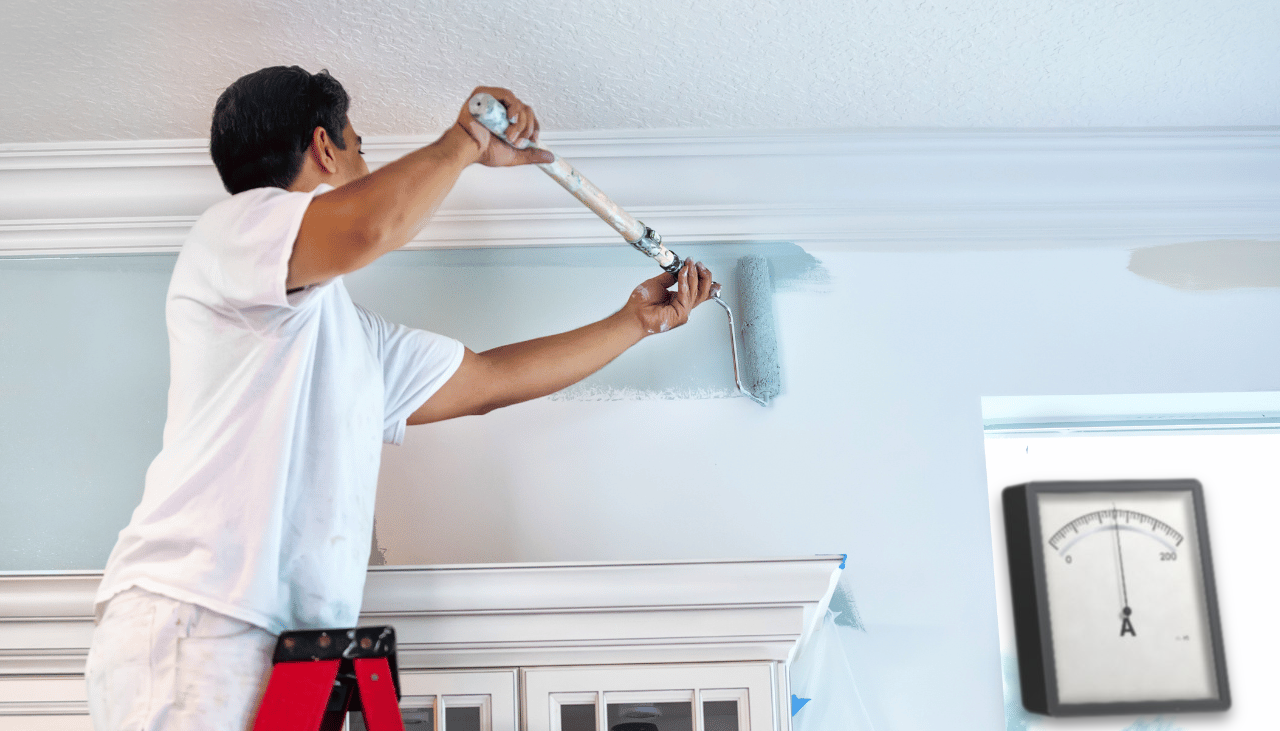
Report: 100 A
